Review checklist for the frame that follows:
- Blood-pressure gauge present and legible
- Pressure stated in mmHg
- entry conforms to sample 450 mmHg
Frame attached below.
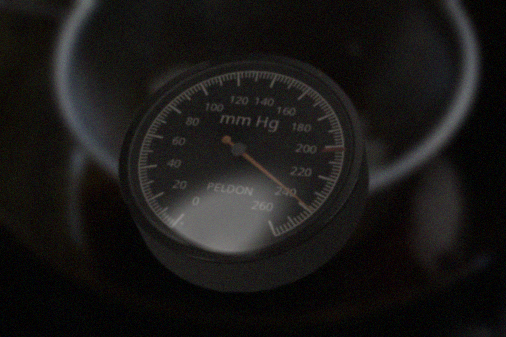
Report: 240 mmHg
